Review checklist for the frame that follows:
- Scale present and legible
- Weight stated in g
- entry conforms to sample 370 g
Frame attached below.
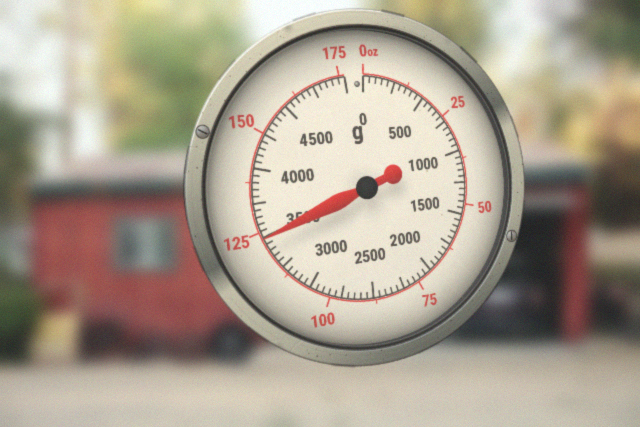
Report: 3500 g
